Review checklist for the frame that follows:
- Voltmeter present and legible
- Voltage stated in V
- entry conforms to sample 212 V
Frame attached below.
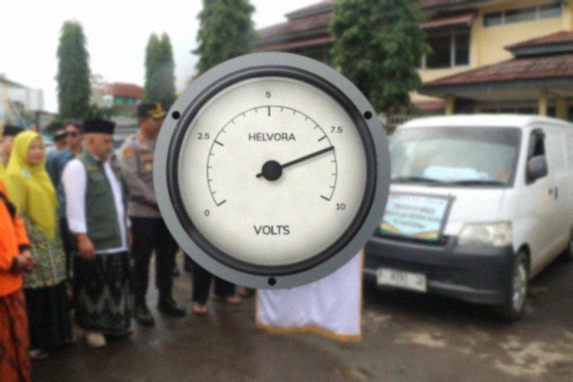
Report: 8 V
